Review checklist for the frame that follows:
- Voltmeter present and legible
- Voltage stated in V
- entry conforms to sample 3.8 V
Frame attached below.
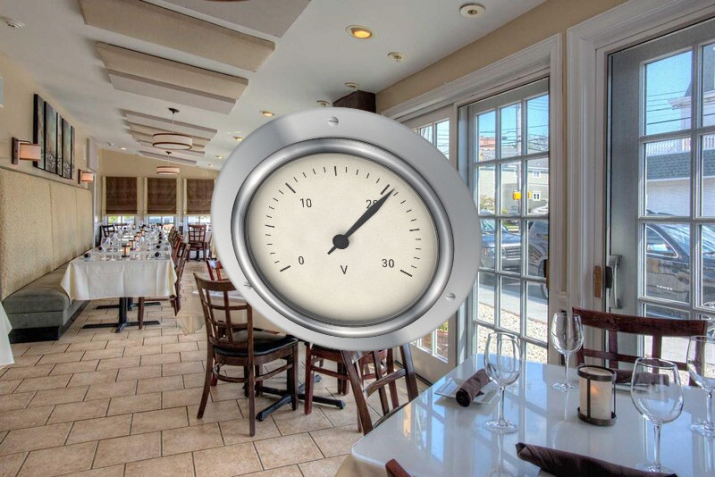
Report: 20.5 V
